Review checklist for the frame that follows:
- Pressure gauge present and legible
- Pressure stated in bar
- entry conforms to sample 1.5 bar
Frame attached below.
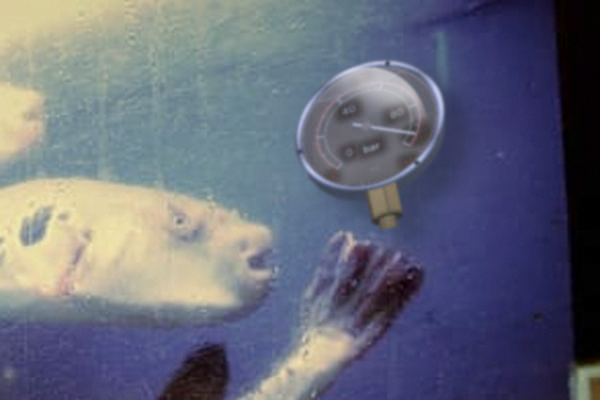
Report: 95 bar
